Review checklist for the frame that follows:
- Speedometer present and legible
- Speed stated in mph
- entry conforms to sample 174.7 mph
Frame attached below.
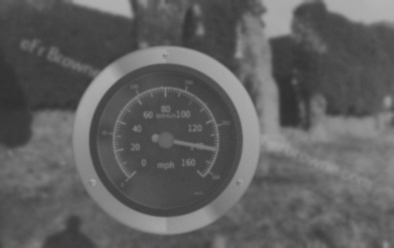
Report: 140 mph
